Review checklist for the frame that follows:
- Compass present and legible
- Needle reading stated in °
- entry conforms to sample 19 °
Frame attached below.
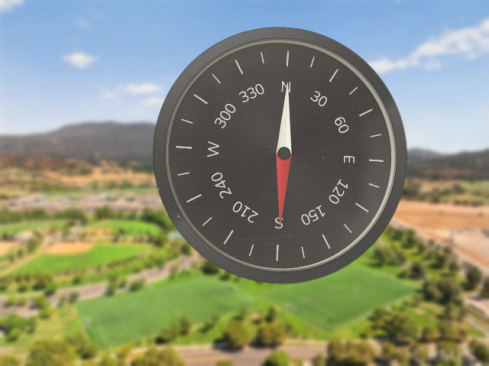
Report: 180 °
